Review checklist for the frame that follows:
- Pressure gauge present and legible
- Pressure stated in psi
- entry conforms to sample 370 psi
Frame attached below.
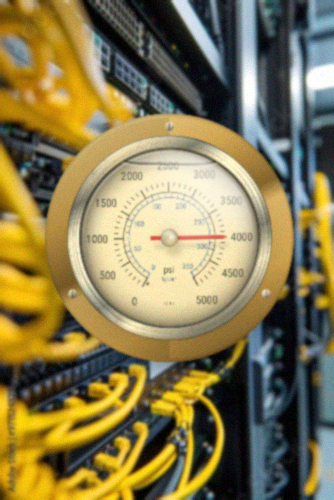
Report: 4000 psi
